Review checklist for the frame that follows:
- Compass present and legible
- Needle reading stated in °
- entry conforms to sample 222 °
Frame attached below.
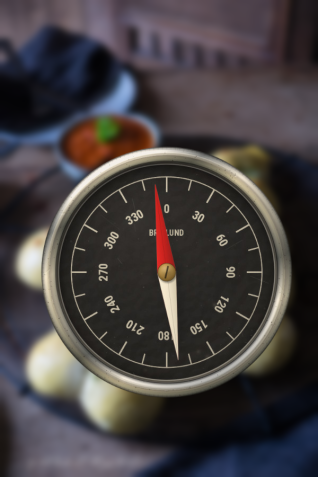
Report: 352.5 °
